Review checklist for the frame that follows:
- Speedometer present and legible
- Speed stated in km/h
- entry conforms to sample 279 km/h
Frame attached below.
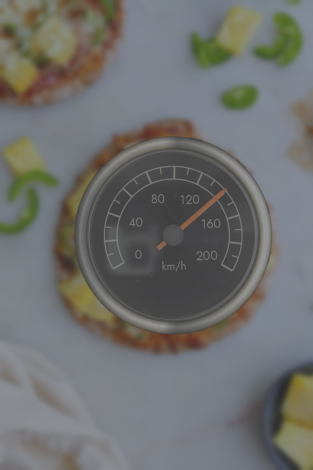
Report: 140 km/h
